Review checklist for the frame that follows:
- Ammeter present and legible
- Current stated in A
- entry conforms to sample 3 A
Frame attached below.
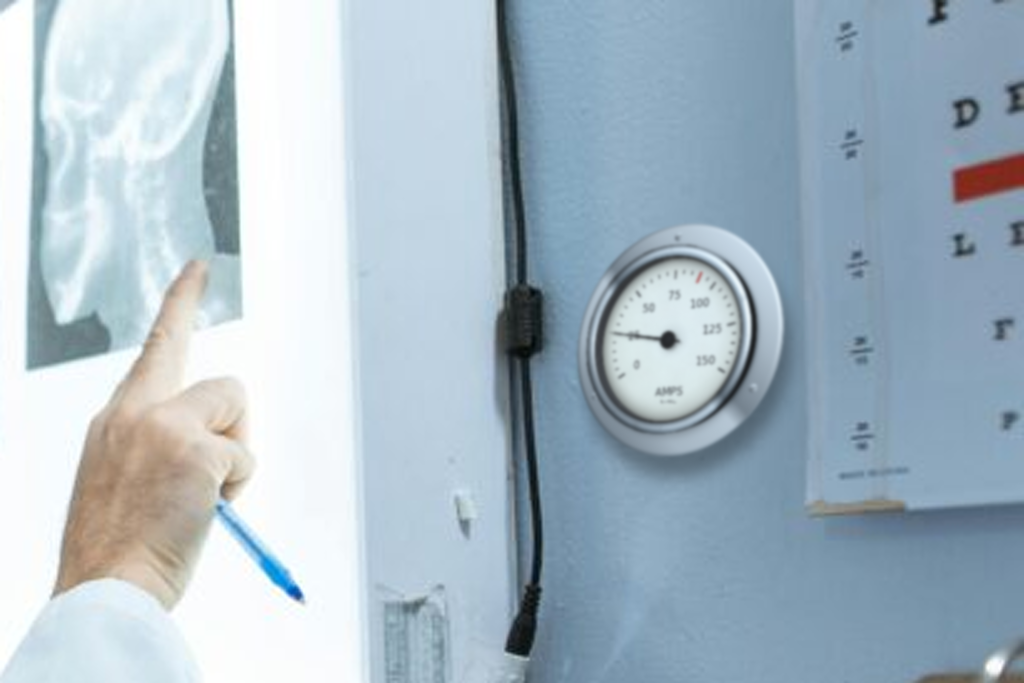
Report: 25 A
